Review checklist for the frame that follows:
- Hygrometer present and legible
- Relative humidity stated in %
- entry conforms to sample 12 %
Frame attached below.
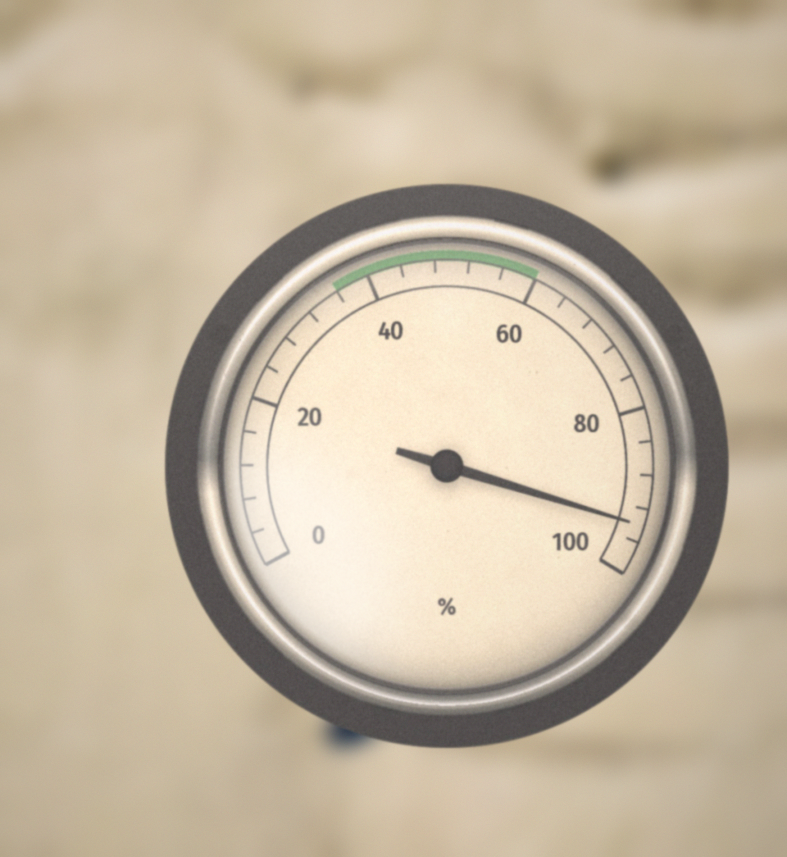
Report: 94 %
